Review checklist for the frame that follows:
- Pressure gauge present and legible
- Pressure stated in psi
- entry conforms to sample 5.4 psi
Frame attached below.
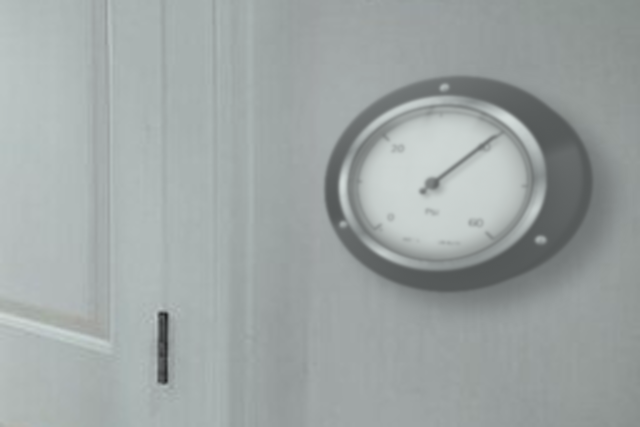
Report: 40 psi
